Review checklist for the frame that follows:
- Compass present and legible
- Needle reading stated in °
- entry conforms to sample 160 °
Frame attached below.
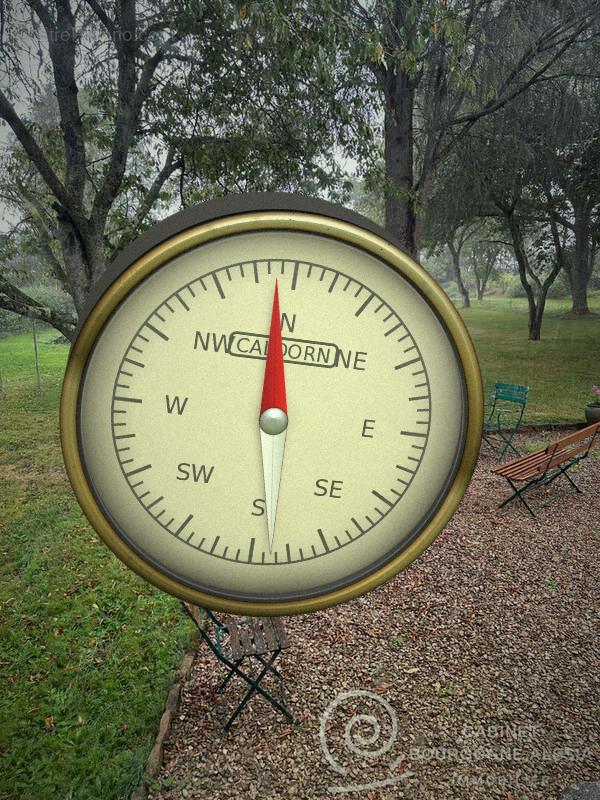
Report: 352.5 °
